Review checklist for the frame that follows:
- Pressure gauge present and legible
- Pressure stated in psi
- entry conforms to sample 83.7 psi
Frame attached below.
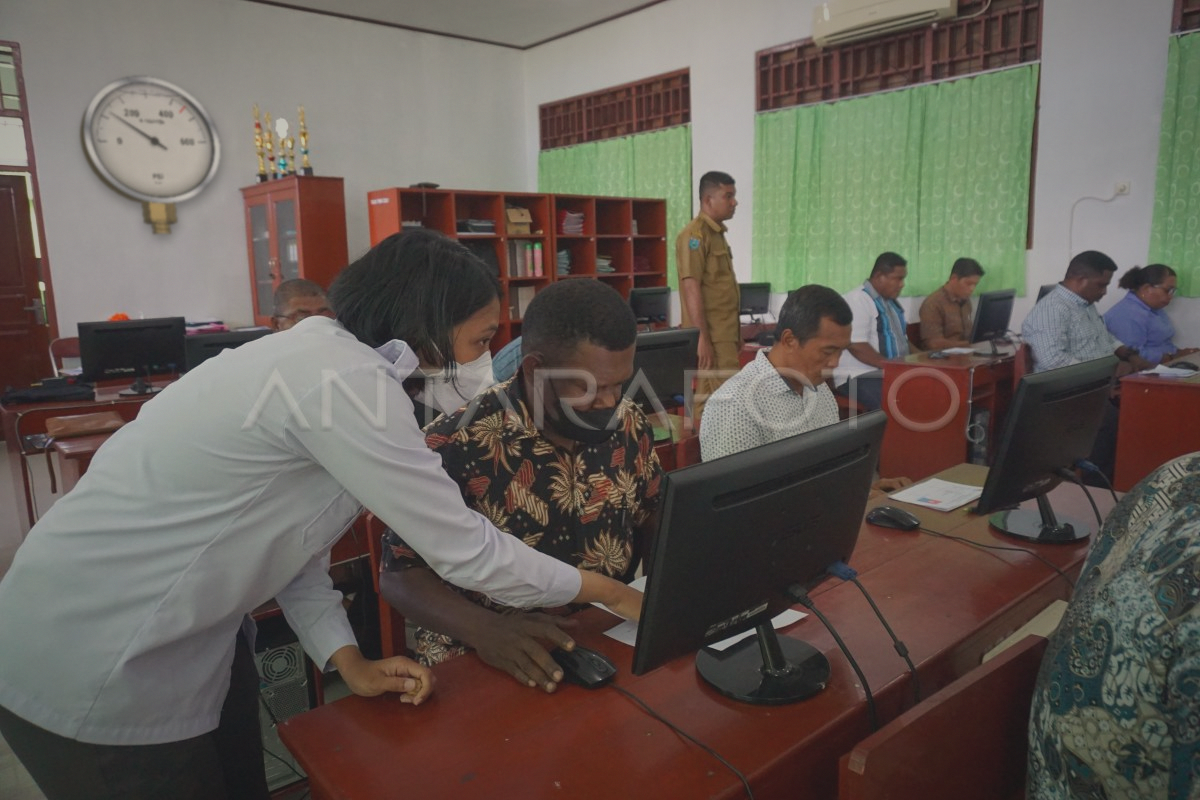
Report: 125 psi
